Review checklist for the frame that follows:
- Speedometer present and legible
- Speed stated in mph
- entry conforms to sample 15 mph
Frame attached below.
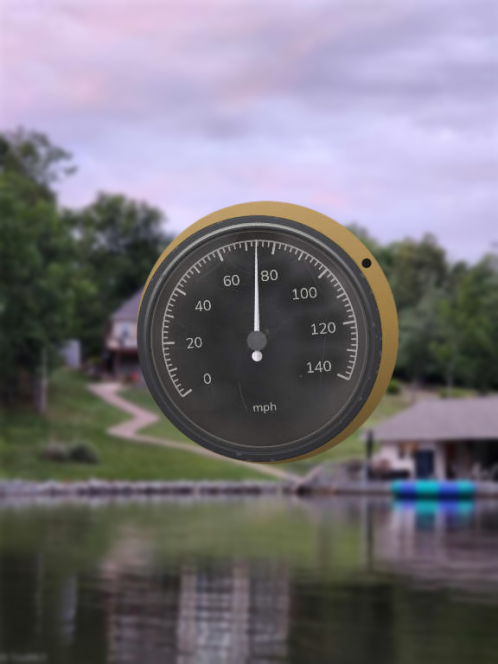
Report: 74 mph
